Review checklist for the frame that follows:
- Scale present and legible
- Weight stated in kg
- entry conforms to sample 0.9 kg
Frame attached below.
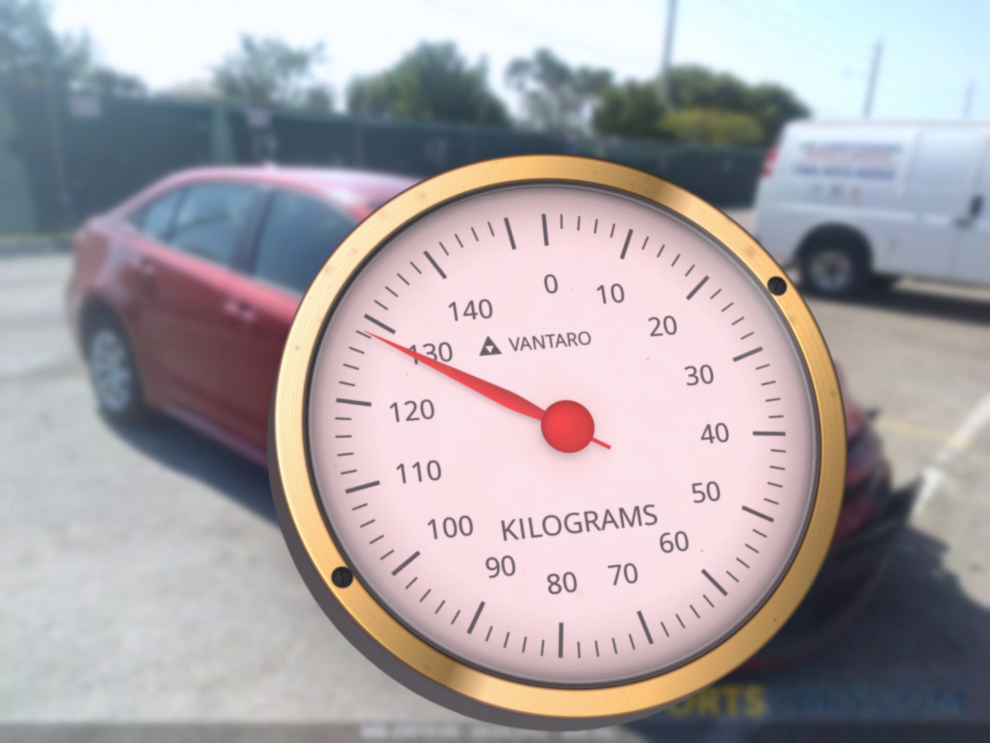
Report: 128 kg
